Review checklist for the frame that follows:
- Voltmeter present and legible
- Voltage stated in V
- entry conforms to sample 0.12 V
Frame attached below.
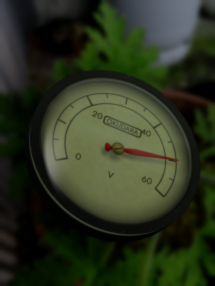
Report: 50 V
